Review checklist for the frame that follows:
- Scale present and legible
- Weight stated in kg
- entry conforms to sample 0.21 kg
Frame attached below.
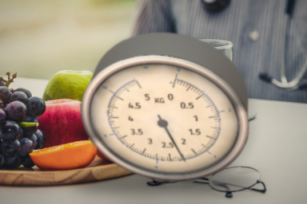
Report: 2.25 kg
